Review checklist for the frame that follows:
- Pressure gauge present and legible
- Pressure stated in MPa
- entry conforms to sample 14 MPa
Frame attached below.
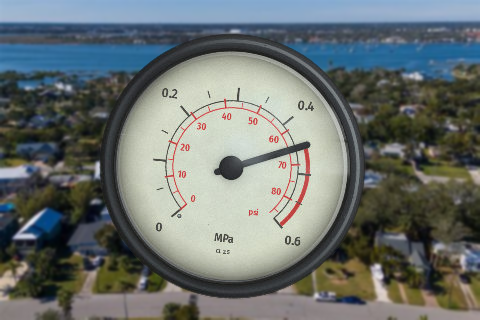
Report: 0.45 MPa
